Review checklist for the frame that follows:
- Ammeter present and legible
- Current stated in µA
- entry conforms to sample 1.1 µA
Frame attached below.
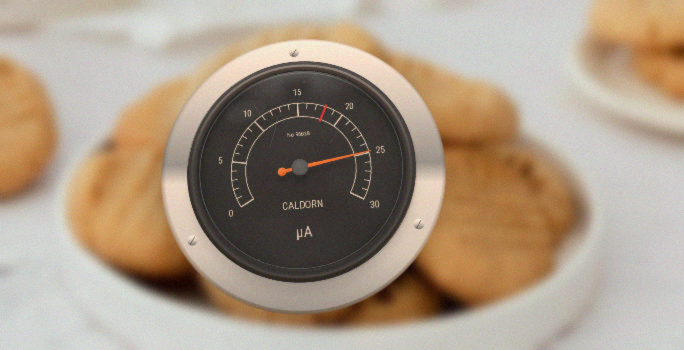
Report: 25 µA
